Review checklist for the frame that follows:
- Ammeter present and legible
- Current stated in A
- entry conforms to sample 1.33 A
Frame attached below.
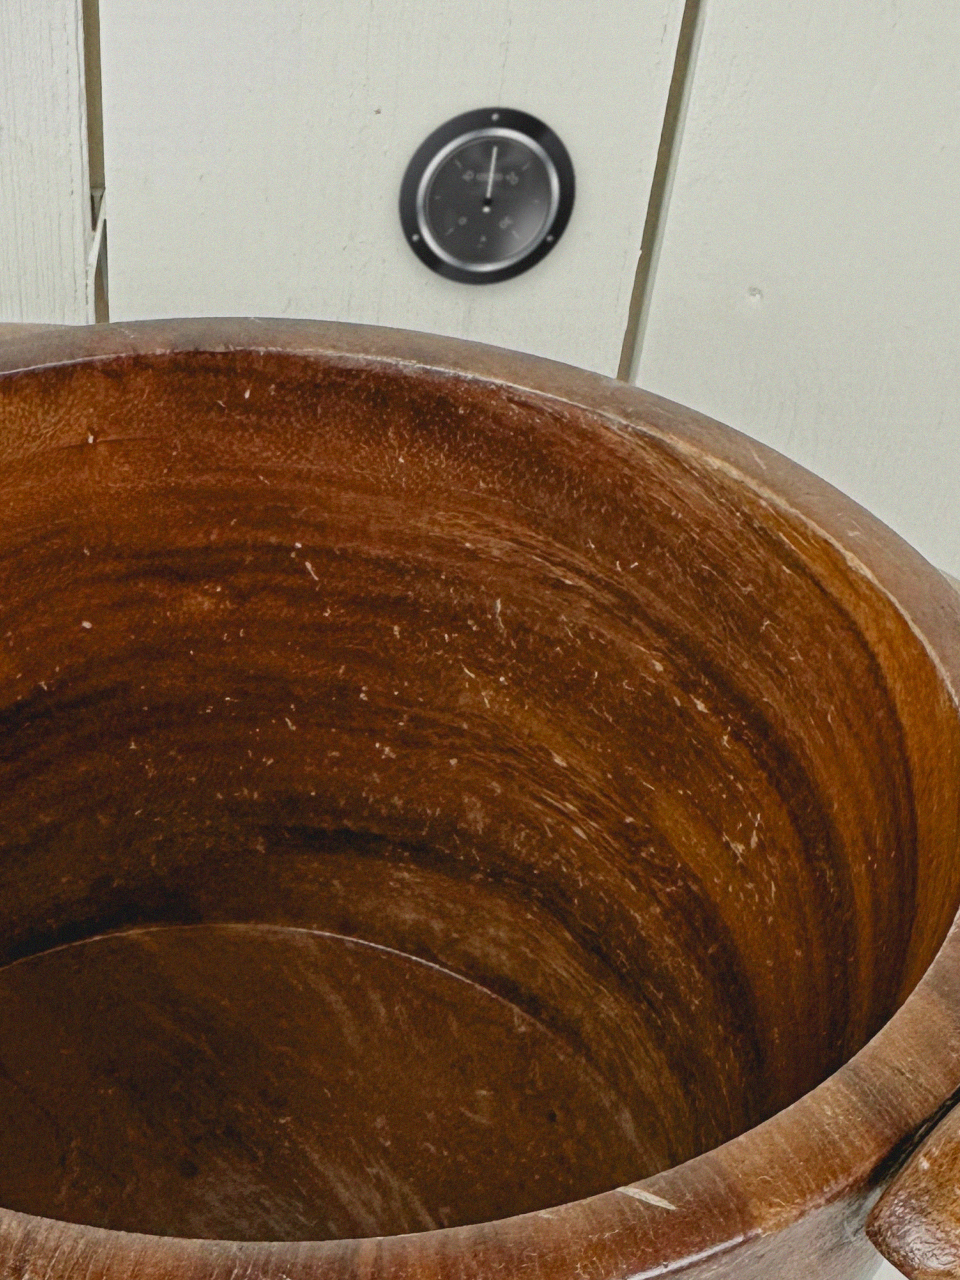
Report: 15 A
